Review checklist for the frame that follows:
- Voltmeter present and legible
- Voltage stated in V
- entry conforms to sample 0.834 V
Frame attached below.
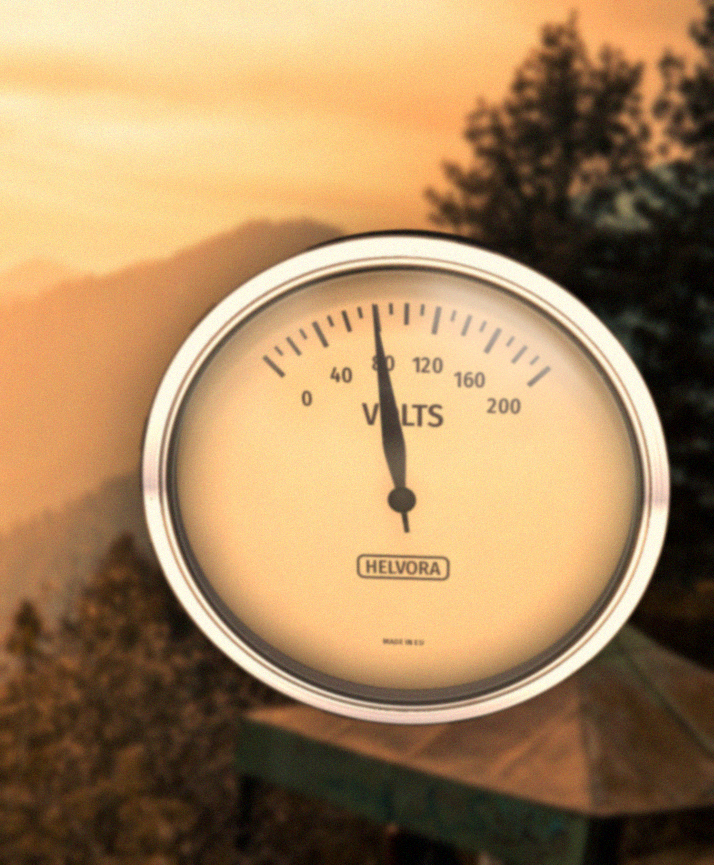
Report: 80 V
